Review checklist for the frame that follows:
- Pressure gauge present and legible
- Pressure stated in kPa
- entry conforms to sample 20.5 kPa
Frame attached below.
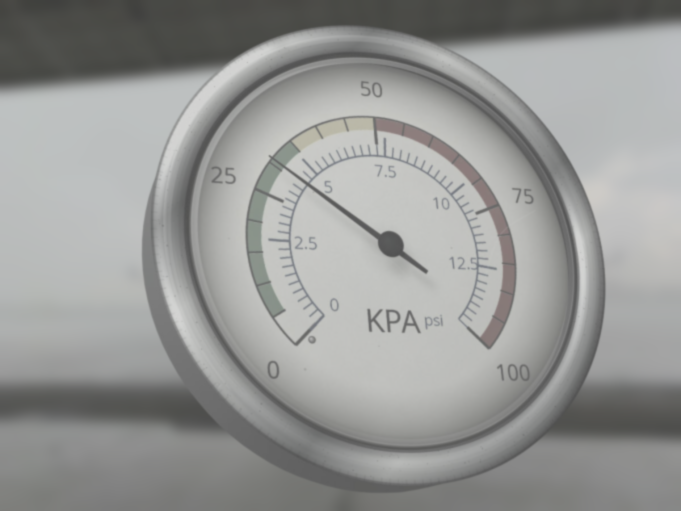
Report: 30 kPa
